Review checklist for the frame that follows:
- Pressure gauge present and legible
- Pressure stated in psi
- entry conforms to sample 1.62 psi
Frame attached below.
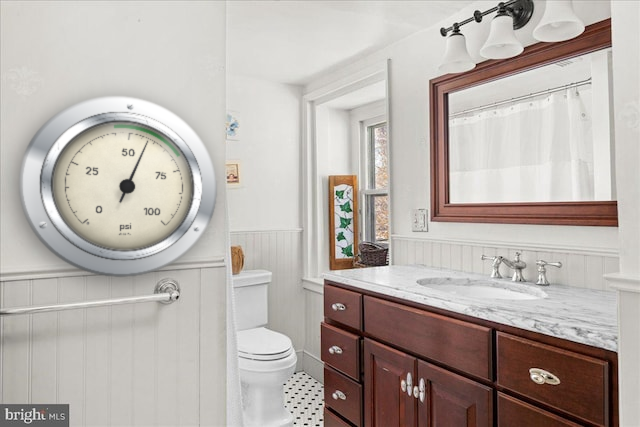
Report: 57.5 psi
